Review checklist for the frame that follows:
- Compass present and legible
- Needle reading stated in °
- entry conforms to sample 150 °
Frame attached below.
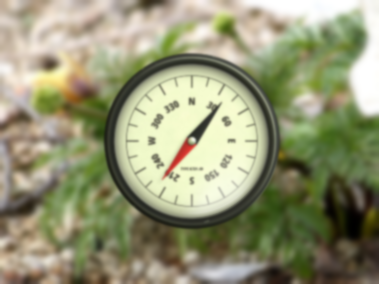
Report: 217.5 °
